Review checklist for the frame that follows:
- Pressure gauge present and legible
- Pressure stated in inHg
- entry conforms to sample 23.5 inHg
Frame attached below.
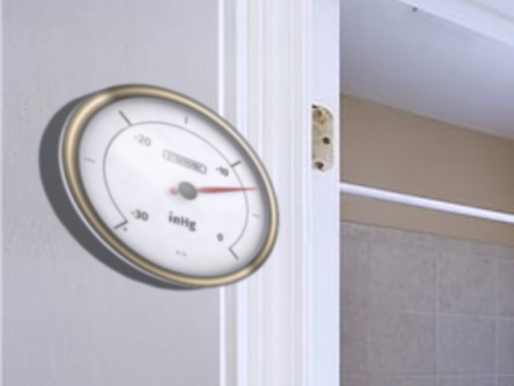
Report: -7.5 inHg
